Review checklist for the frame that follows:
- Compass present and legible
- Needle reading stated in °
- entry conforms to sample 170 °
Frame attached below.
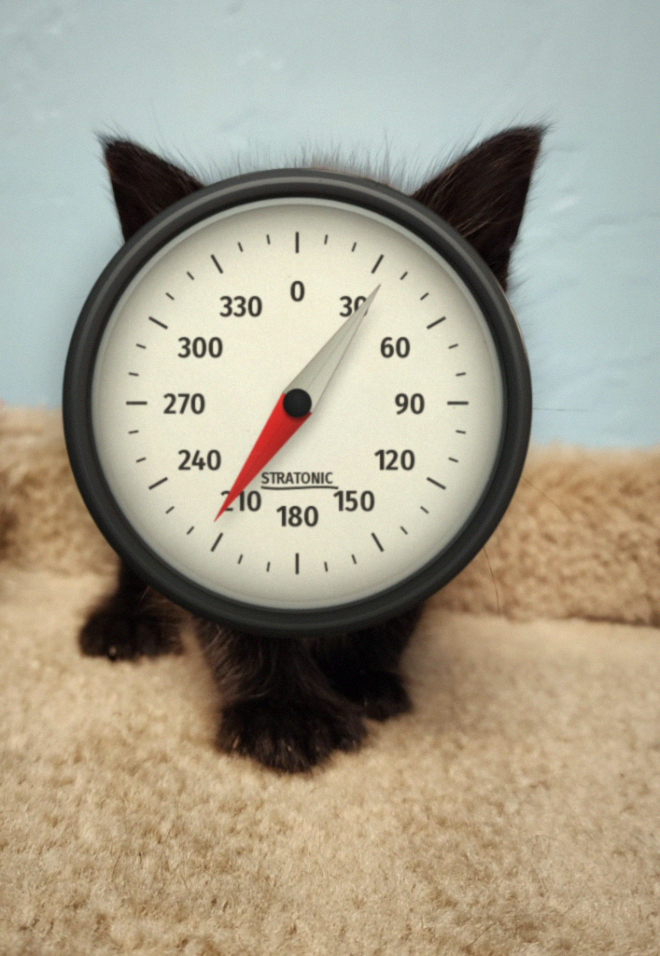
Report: 215 °
